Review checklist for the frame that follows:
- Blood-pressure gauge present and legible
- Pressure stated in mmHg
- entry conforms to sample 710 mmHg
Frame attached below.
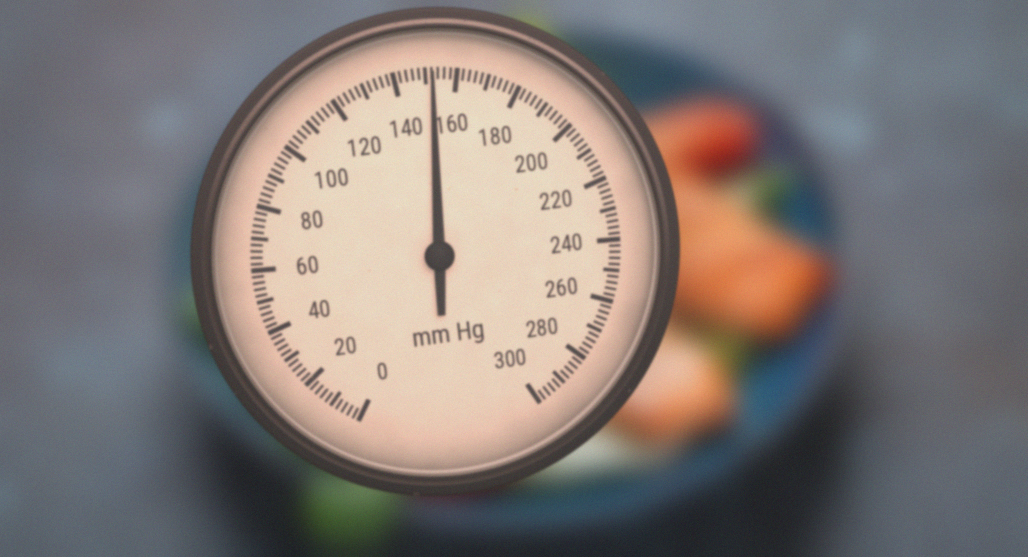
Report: 152 mmHg
